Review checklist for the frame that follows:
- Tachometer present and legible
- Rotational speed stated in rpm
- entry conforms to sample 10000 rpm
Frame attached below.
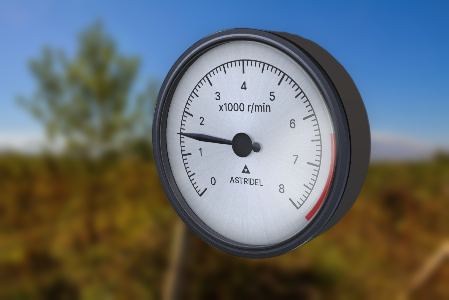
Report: 1500 rpm
